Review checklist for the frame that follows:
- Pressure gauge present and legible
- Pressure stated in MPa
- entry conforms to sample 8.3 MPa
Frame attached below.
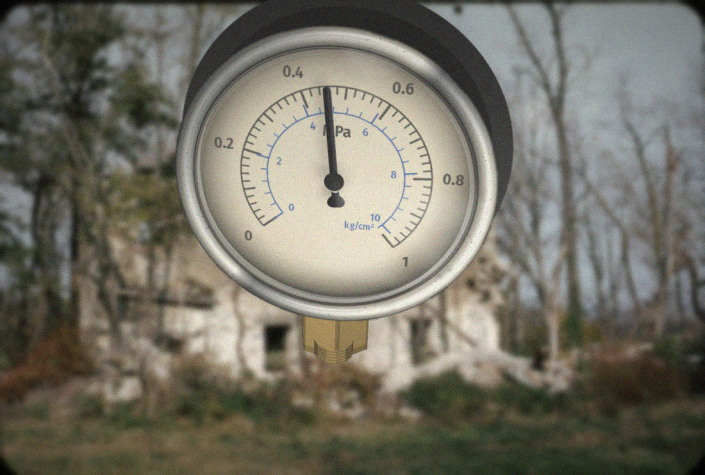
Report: 0.46 MPa
